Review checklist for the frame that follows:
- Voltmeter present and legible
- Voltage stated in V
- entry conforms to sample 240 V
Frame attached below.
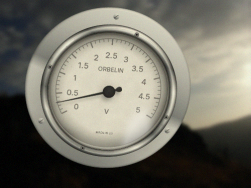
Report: 0.3 V
